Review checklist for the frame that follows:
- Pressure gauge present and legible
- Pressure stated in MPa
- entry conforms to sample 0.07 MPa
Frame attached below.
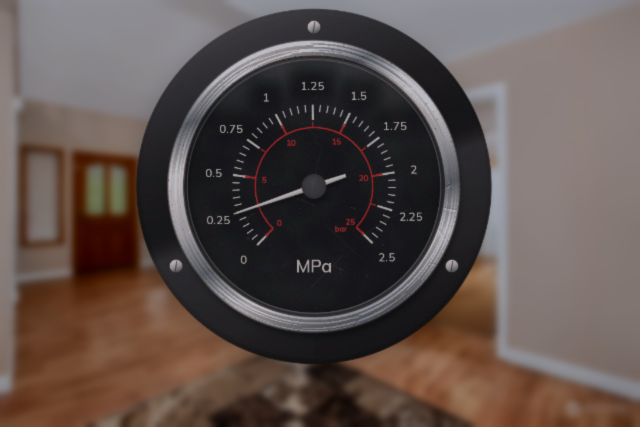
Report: 0.25 MPa
